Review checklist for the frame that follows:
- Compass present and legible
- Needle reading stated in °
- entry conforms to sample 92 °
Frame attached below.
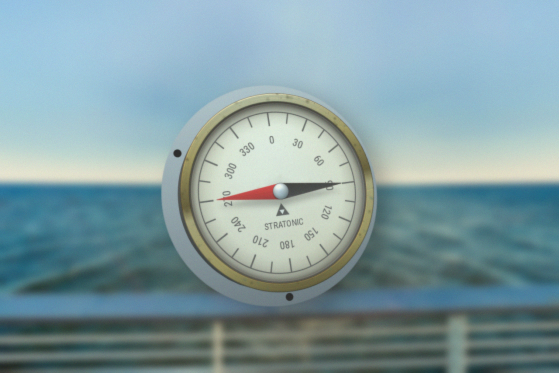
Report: 270 °
